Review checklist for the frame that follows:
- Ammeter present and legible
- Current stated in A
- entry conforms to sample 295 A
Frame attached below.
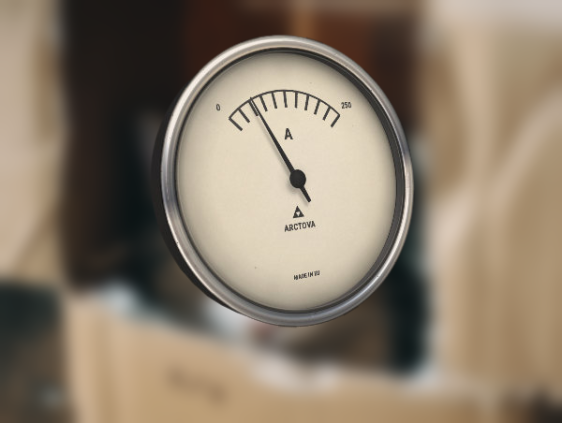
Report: 50 A
